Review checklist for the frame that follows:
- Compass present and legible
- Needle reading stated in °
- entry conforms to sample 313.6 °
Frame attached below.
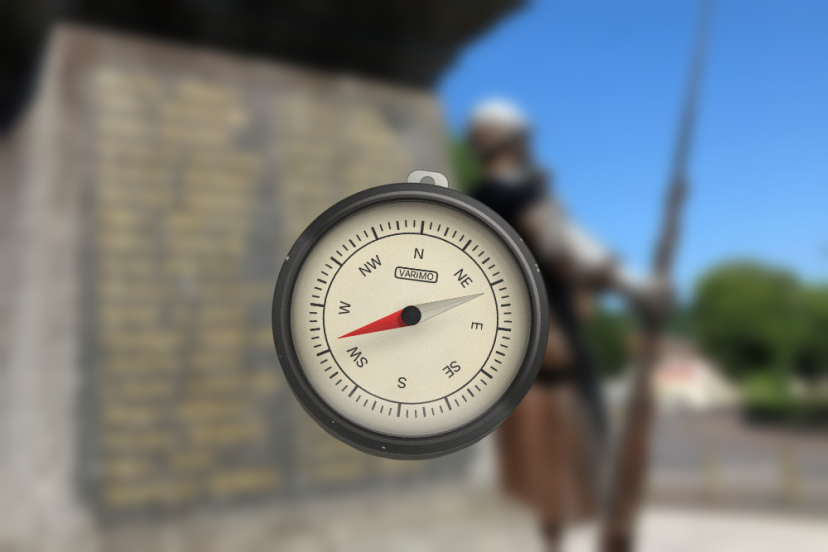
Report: 245 °
